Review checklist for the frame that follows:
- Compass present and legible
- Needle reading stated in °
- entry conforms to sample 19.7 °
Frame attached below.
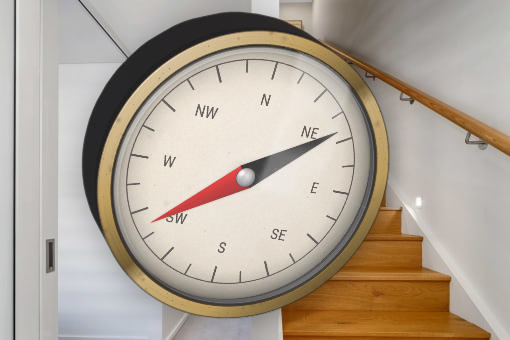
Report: 232.5 °
